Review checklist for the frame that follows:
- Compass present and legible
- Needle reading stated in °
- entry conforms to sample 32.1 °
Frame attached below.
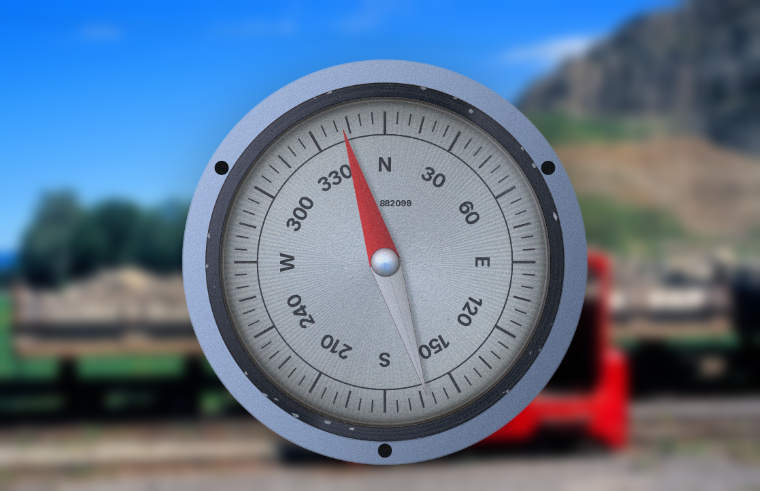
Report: 342.5 °
